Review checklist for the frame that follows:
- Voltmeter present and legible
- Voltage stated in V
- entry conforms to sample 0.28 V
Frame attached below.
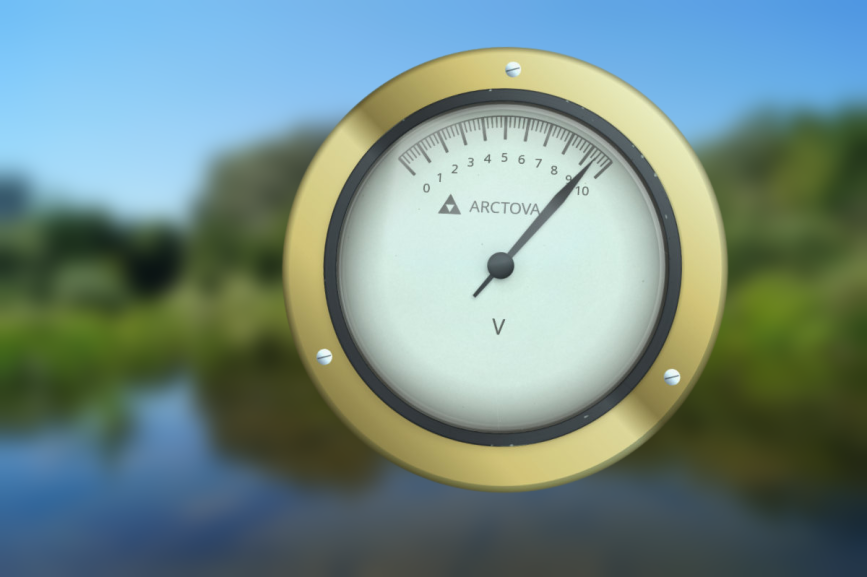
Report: 9.4 V
